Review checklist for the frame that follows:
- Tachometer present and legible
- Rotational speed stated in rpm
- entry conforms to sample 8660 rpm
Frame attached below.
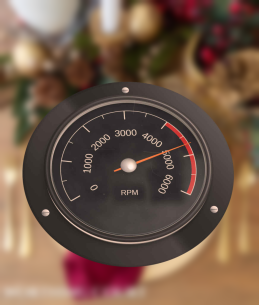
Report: 4750 rpm
